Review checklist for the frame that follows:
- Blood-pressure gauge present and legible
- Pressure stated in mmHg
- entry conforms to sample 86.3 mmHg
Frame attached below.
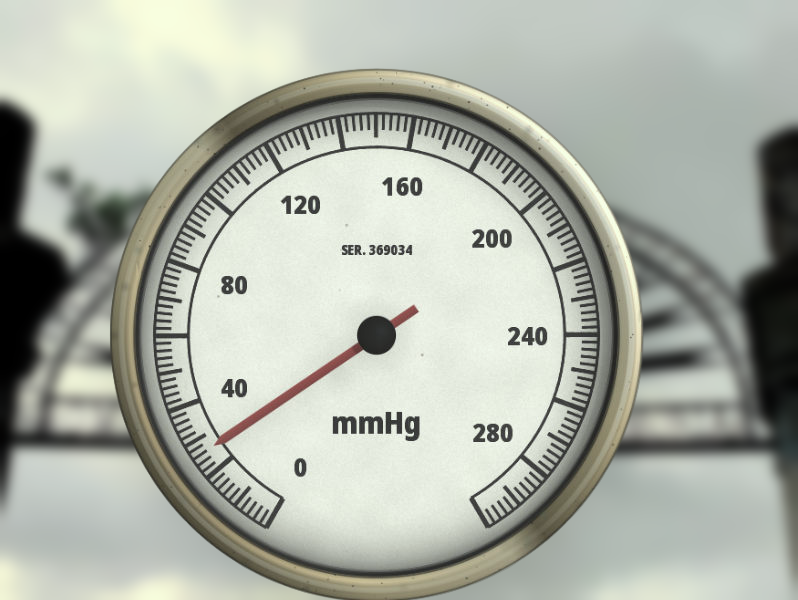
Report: 26 mmHg
